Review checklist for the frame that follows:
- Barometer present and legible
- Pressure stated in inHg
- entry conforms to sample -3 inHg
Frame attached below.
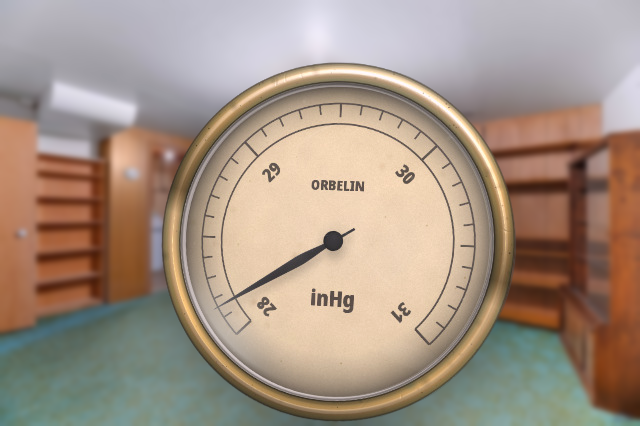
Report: 28.15 inHg
